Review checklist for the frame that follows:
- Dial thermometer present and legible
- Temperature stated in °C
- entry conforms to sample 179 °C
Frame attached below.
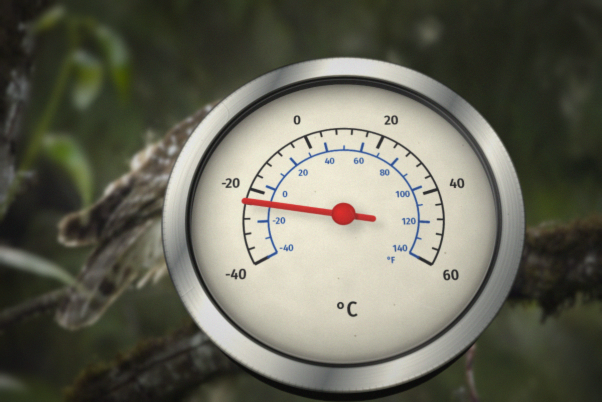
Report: -24 °C
